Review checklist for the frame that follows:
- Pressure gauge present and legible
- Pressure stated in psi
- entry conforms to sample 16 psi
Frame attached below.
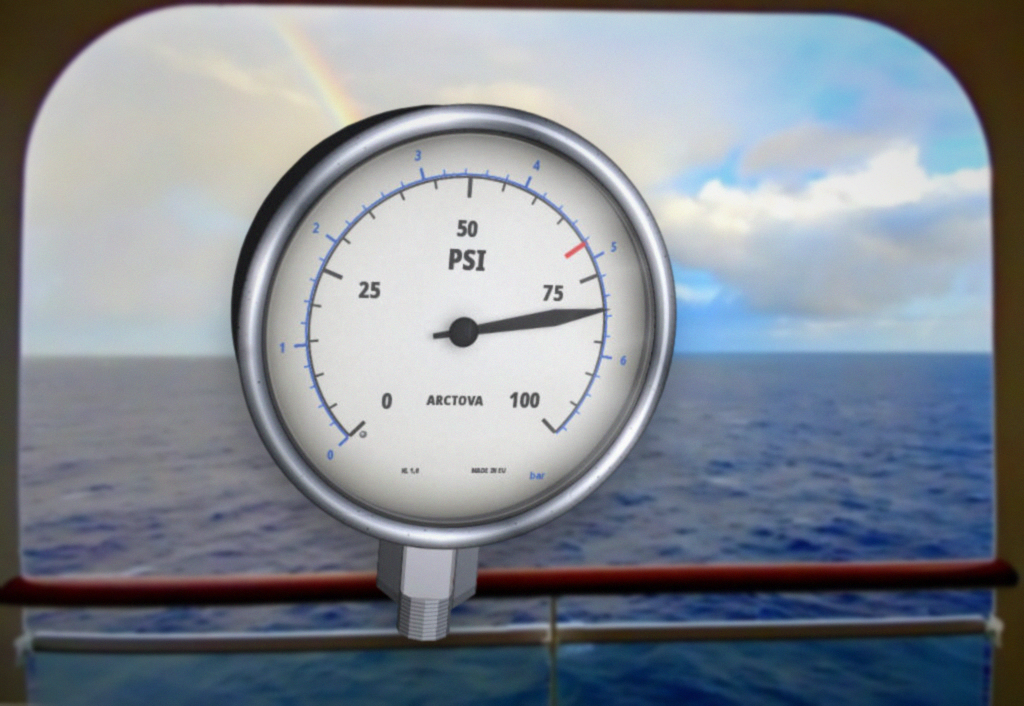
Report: 80 psi
